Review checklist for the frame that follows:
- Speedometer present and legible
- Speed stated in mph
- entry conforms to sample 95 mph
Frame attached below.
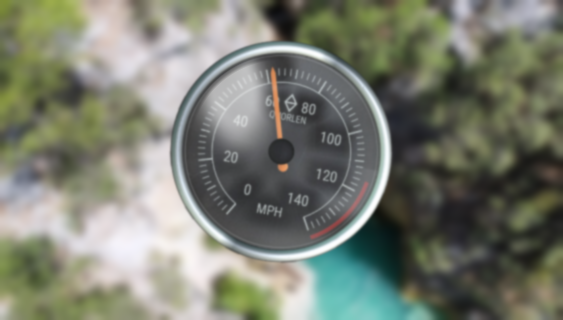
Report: 62 mph
